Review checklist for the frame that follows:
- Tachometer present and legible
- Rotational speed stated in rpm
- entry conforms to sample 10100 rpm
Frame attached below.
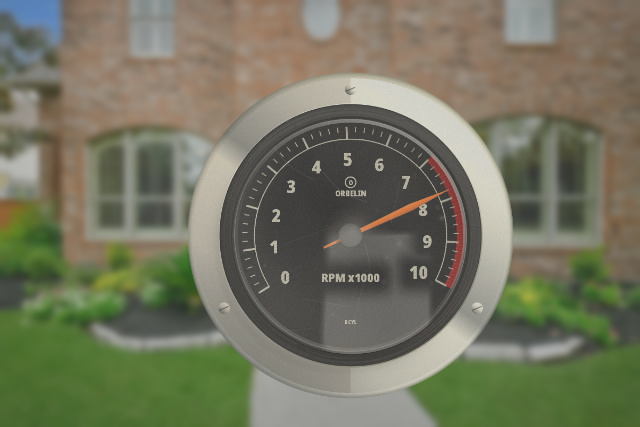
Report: 7800 rpm
